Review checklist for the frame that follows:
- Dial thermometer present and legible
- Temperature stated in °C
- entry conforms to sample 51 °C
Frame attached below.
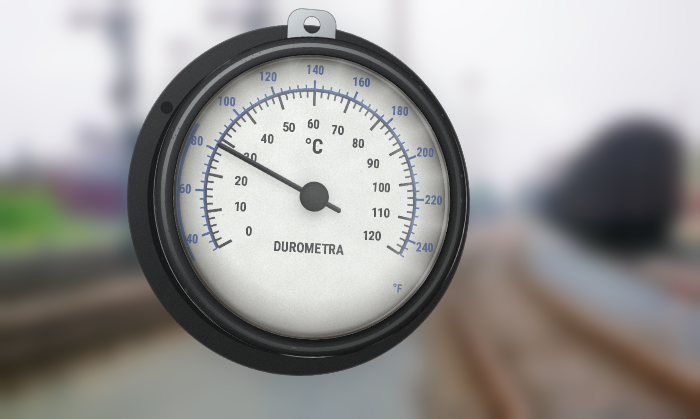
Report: 28 °C
